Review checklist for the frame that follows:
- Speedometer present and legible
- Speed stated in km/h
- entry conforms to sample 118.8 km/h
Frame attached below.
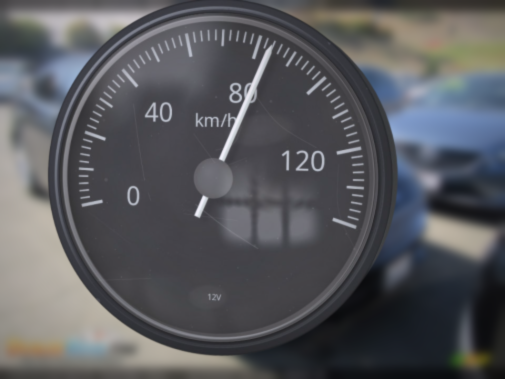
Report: 84 km/h
